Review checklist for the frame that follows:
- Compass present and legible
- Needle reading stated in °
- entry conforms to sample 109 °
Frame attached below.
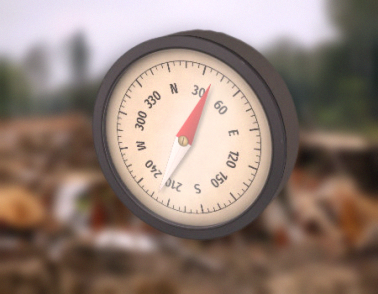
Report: 40 °
